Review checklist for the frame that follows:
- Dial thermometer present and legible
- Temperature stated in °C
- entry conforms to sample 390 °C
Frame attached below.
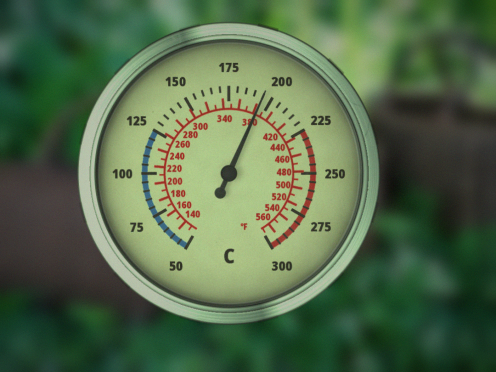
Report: 195 °C
